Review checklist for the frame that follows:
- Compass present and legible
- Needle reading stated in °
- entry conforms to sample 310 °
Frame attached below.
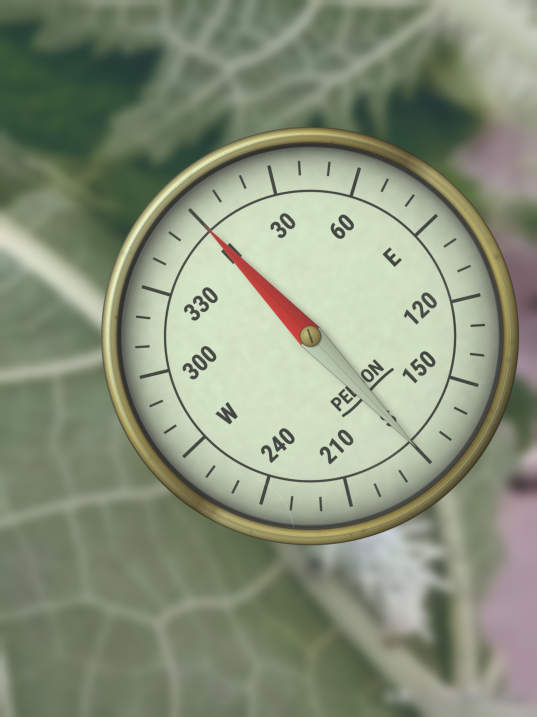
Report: 0 °
